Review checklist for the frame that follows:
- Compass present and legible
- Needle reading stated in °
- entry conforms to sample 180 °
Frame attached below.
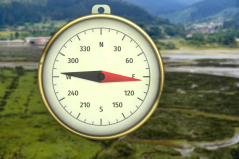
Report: 95 °
